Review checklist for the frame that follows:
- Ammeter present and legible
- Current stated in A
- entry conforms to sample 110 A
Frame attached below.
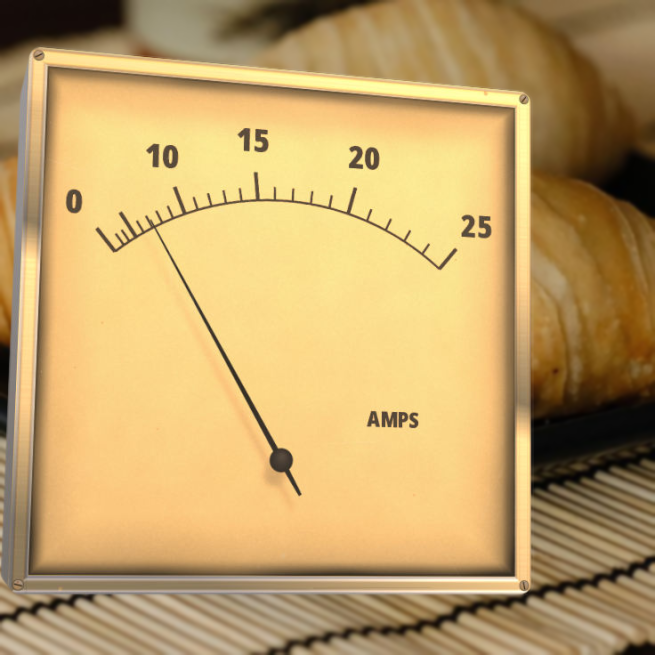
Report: 7 A
